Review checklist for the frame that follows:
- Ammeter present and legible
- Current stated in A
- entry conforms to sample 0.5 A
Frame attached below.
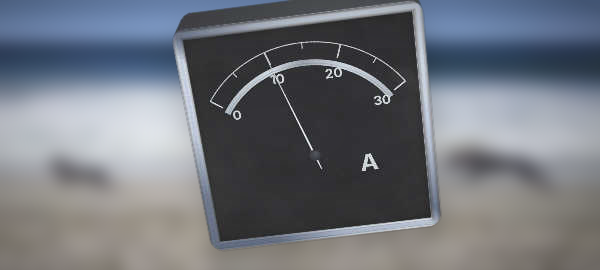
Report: 10 A
